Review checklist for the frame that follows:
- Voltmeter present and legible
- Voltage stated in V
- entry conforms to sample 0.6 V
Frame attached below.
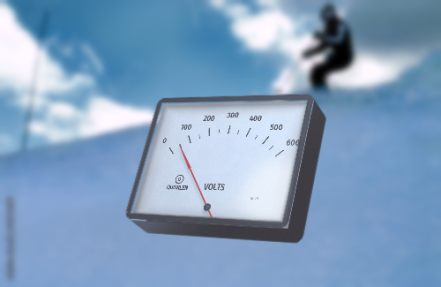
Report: 50 V
